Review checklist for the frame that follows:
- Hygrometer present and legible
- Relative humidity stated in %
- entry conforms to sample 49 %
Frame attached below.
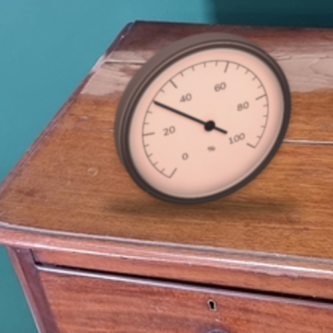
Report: 32 %
